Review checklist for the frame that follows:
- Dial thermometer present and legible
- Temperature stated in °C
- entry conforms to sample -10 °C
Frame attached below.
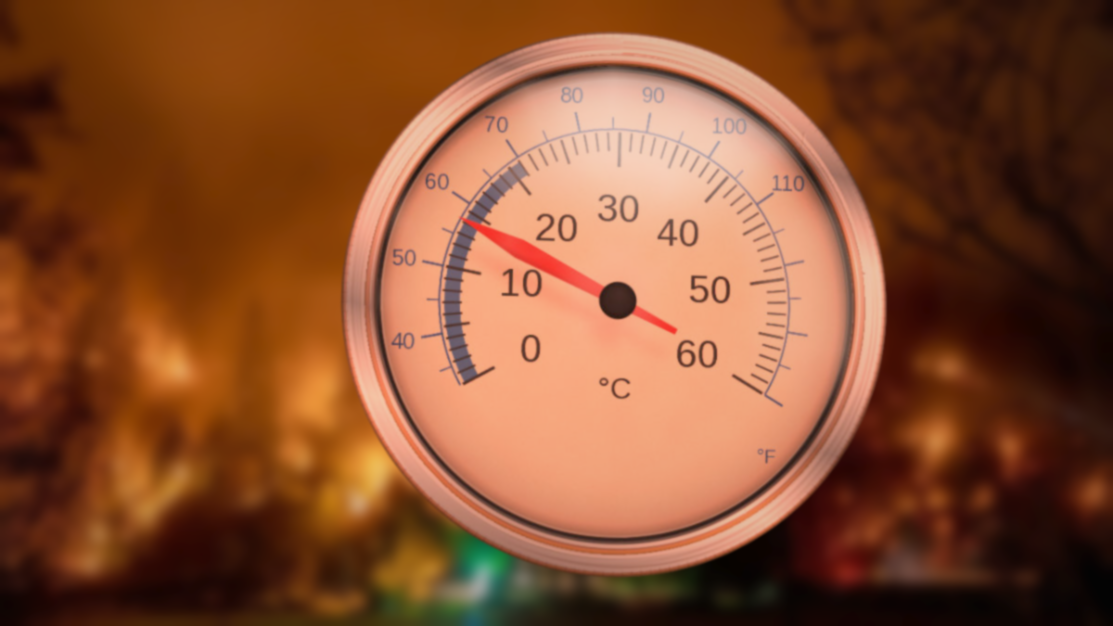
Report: 14 °C
